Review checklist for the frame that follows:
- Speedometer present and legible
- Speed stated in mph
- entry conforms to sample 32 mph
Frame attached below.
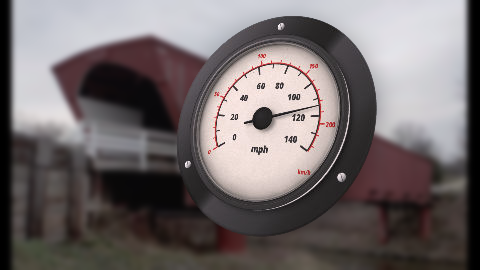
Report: 115 mph
